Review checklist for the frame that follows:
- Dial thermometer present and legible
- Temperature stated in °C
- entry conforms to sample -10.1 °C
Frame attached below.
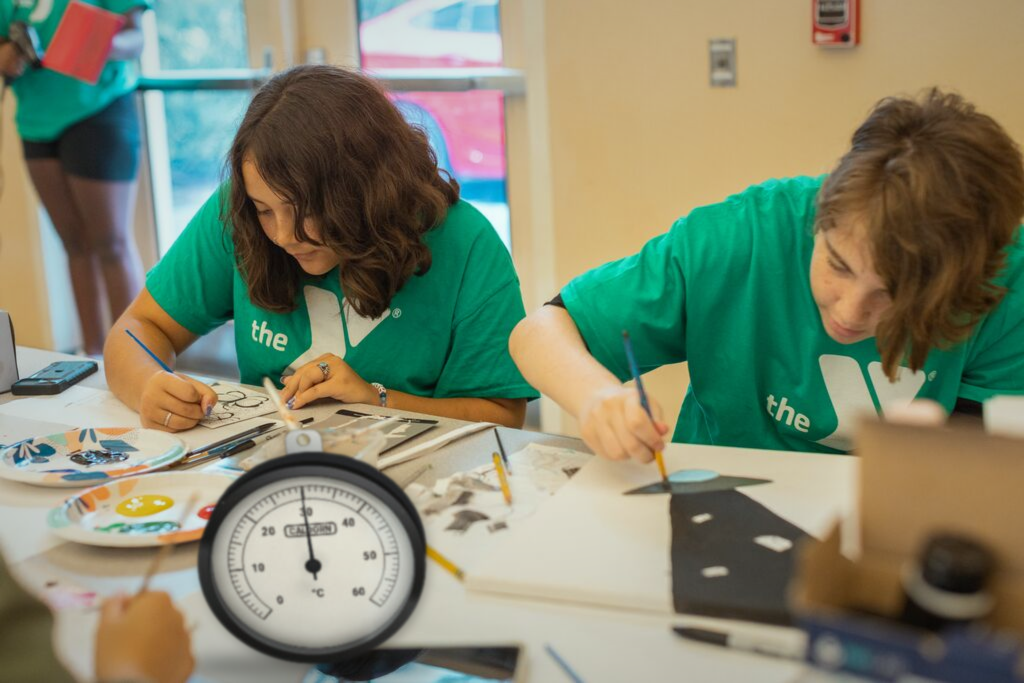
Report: 30 °C
